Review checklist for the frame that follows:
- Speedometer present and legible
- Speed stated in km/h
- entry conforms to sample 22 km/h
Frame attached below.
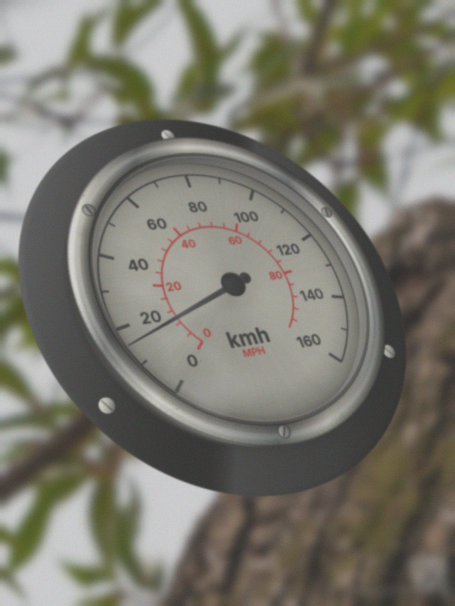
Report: 15 km/h
